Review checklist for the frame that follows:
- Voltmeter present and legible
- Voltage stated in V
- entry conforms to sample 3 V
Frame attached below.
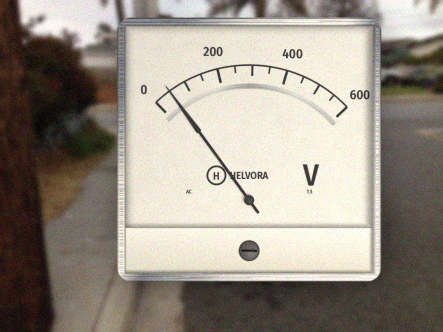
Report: 50 V
